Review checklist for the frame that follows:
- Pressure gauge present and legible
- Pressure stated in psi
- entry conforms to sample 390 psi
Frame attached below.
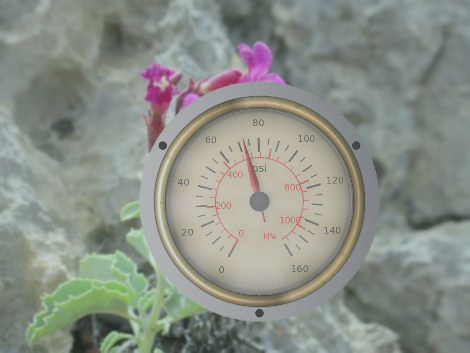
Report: 72.5 psi
